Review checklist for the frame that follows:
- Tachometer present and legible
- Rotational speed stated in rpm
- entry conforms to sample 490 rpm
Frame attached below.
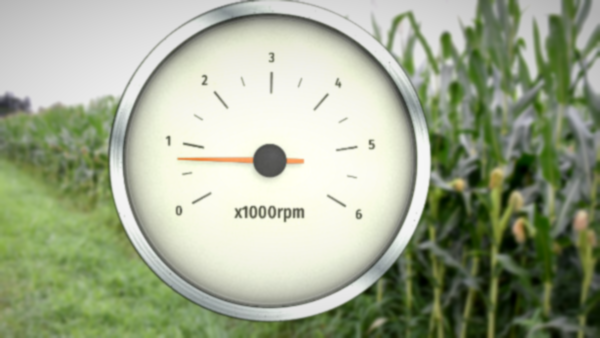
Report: 750 rpm
